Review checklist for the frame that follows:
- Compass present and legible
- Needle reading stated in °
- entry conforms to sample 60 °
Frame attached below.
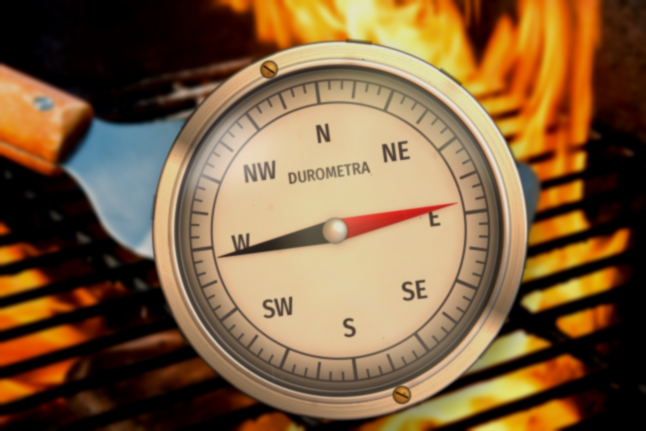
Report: 85 °
